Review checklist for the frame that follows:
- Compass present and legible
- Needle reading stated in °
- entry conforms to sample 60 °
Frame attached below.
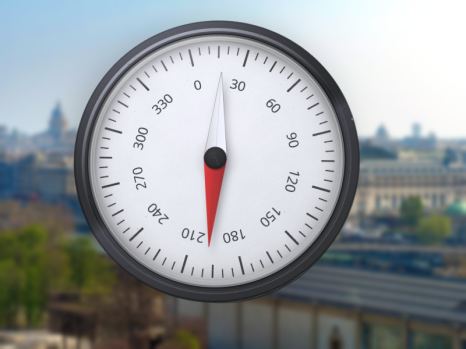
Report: 197.5 °
